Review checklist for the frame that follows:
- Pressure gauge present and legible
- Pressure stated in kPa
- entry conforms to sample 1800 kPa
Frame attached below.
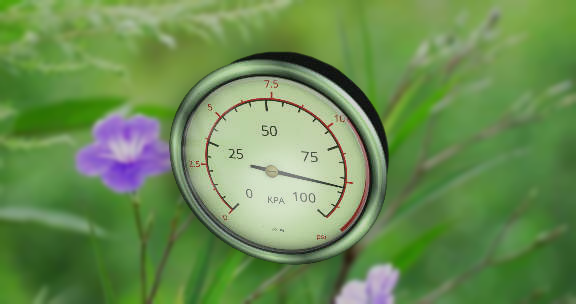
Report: 87.5 kPa
